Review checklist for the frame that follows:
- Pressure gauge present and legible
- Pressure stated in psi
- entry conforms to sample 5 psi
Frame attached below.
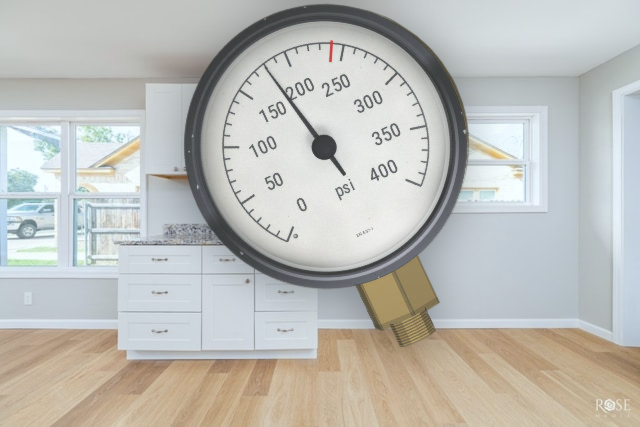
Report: 180 psi
